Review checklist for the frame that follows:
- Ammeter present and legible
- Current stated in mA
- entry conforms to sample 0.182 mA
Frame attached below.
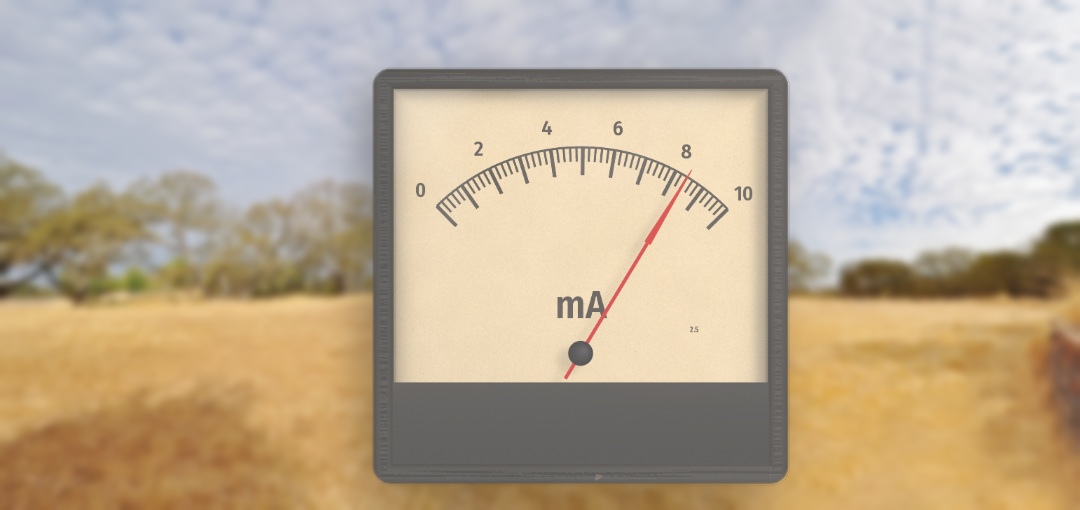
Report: 8.4 mA
